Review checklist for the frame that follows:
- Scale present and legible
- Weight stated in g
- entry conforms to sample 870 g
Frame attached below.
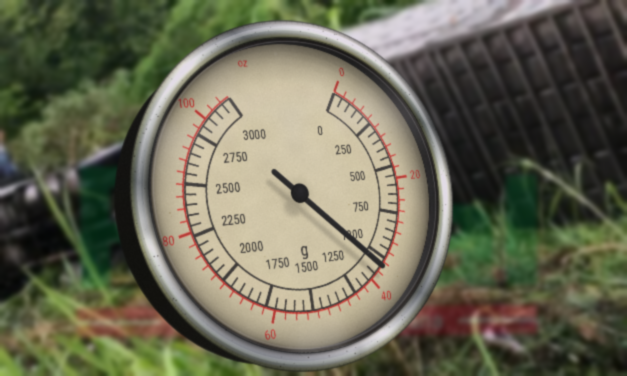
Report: 1050 g
